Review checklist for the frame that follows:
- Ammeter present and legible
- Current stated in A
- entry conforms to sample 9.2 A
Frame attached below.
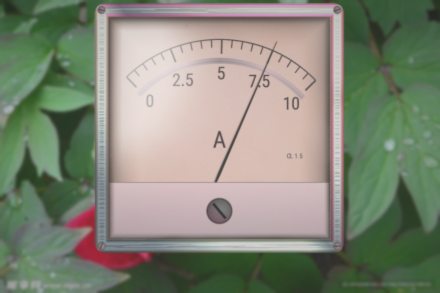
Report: 7.5 A
